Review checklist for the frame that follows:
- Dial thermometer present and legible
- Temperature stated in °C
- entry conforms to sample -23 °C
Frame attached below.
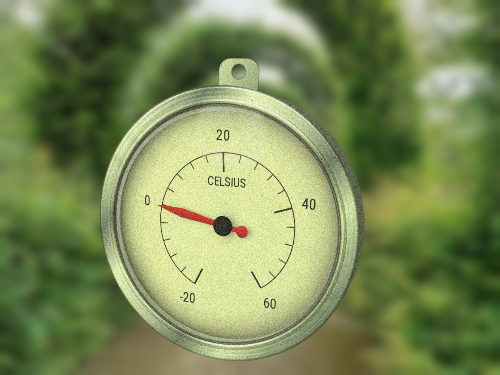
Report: 0 °C
